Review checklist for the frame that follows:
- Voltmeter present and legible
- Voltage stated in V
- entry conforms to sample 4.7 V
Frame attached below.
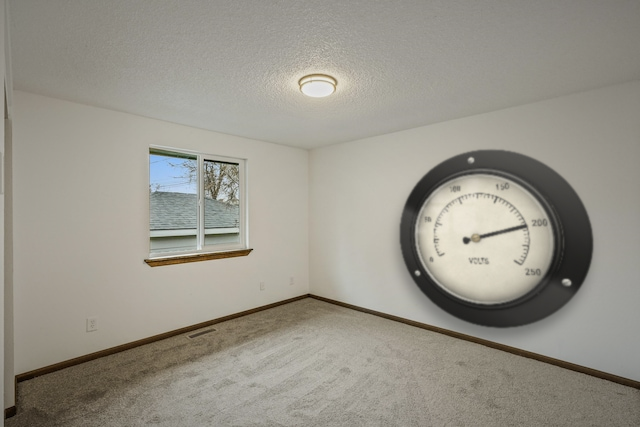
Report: 200 V
